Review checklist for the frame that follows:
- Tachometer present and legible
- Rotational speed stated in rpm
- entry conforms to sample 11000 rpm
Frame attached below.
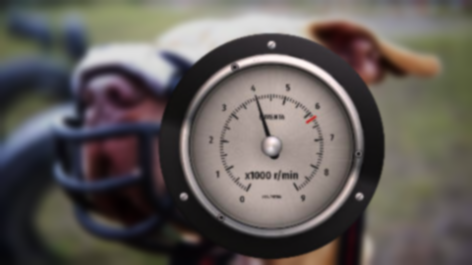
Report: 4000 rpm
